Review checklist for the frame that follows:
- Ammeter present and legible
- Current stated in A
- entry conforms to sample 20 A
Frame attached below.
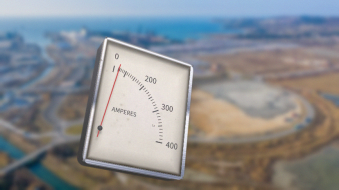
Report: 50 A
